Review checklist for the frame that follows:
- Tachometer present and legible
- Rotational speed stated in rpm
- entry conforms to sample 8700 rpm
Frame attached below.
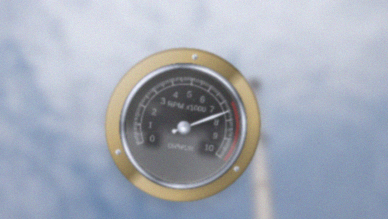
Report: 7500 rpm
